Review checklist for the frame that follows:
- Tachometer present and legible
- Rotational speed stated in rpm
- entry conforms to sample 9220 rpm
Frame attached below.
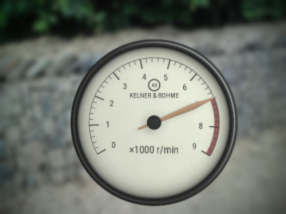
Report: 7000 rpm
